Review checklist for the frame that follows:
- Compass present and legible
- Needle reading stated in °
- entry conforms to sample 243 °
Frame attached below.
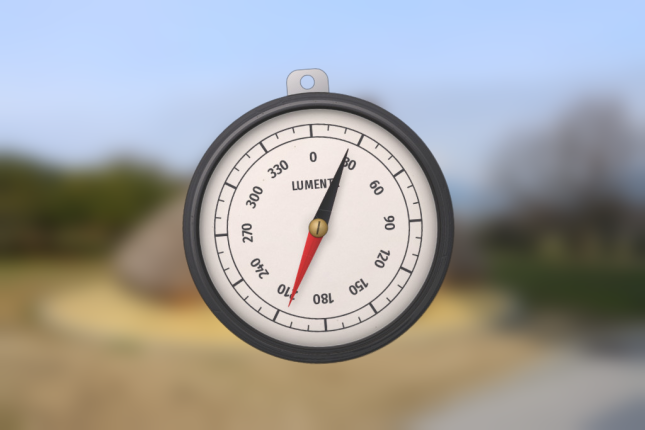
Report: 205 °
